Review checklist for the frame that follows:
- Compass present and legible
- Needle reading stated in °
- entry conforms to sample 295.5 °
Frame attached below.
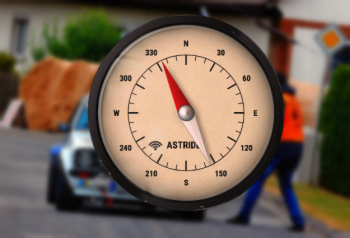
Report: 335 °
